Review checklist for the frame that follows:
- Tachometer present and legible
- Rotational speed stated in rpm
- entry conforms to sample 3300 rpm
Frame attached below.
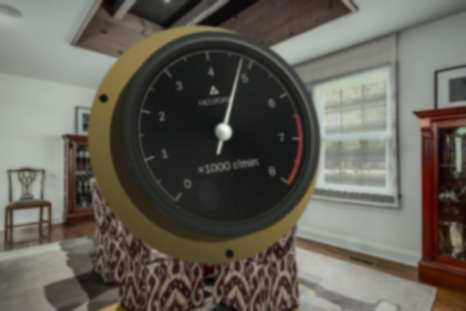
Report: 4750 rpm
